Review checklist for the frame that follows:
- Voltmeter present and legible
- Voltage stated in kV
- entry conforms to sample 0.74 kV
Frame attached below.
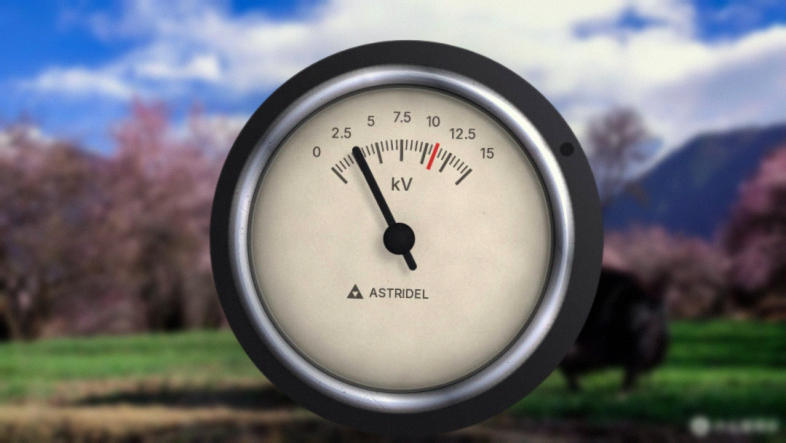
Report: 3 kV
